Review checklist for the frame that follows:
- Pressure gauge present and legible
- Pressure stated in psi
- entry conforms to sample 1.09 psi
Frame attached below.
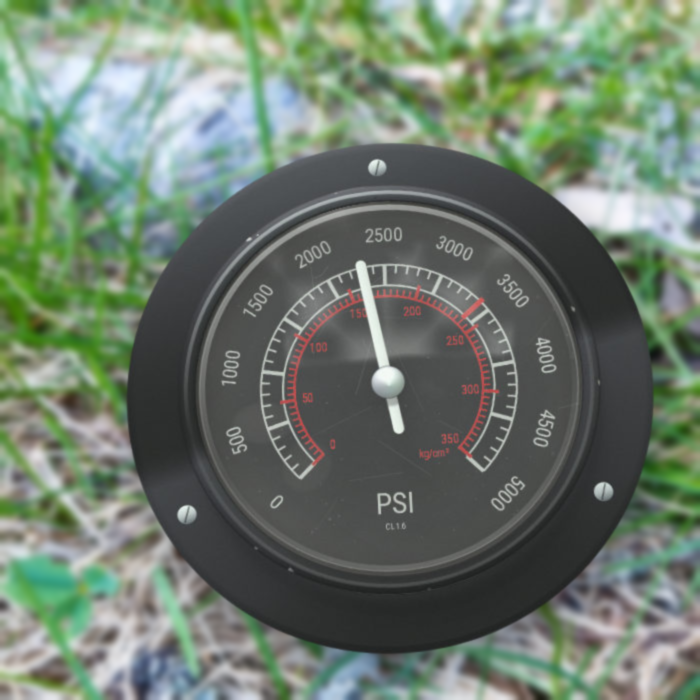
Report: 2300 psi
